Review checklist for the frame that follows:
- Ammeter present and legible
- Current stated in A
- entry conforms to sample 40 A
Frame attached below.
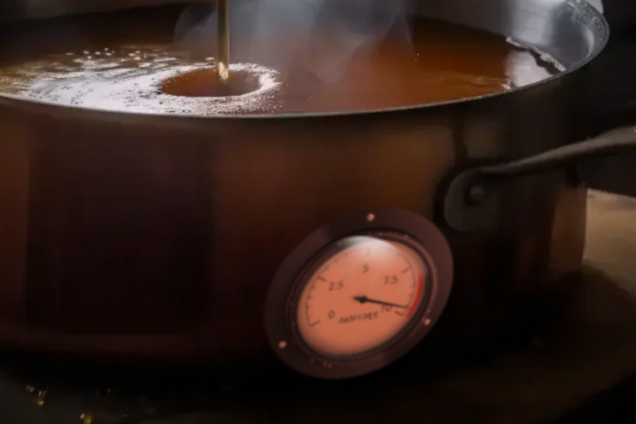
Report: 9.5 A
